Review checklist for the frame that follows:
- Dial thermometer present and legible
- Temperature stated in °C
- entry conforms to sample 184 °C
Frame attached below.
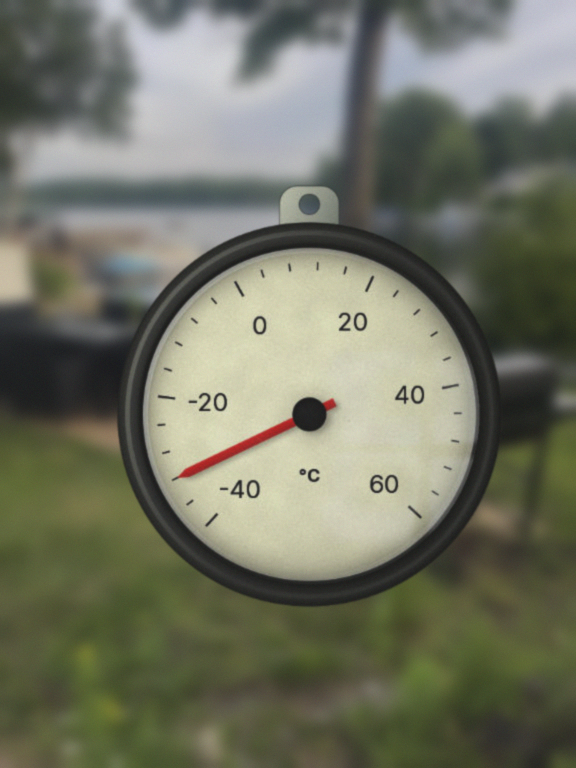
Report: -32 °C
